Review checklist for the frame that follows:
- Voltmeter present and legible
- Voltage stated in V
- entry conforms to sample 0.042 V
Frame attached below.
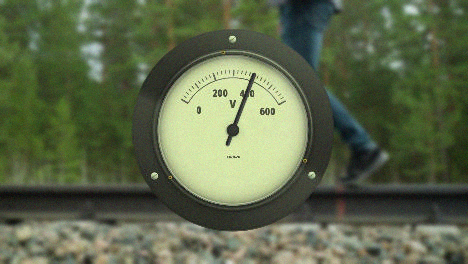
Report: 400 V
